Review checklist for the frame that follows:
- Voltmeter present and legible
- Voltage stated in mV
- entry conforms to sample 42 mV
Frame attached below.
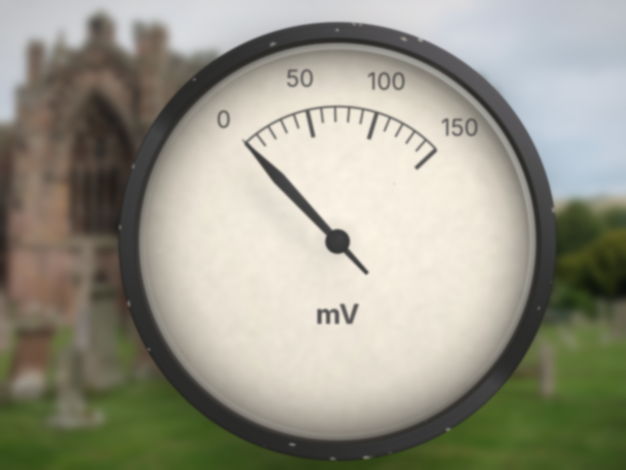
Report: 0 mV
